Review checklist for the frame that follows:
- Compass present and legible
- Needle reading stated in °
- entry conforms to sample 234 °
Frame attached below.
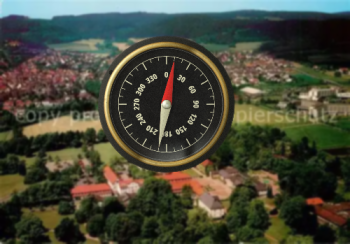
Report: 10 °
